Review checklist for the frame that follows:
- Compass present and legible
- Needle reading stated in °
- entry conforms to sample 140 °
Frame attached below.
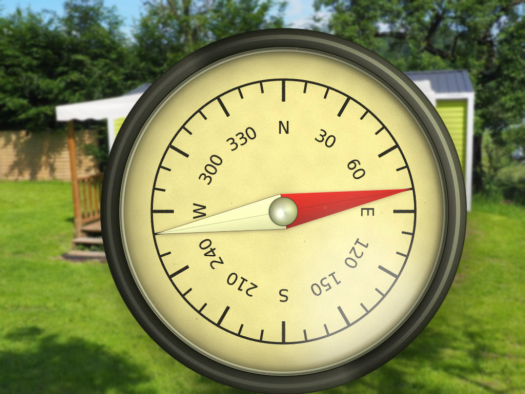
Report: 80 °
